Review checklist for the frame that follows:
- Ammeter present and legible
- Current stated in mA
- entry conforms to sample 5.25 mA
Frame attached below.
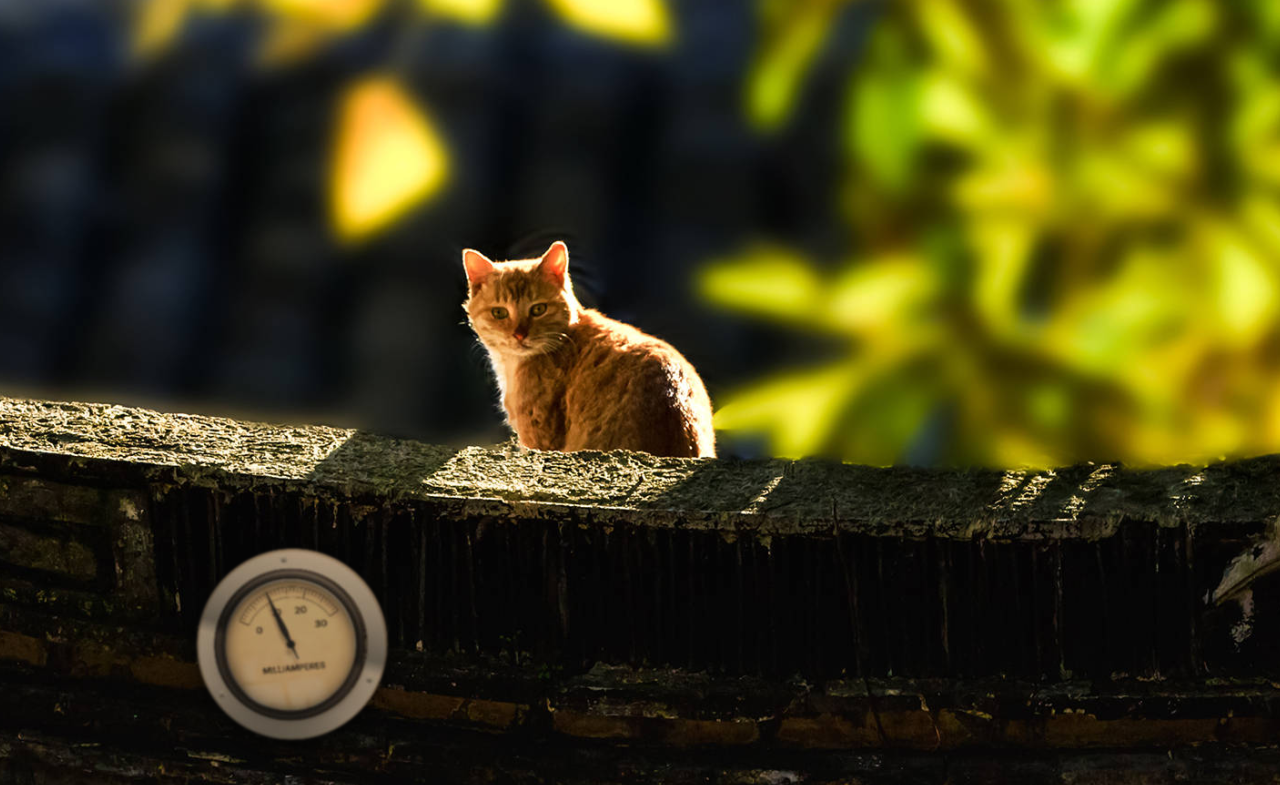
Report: 10 mA
